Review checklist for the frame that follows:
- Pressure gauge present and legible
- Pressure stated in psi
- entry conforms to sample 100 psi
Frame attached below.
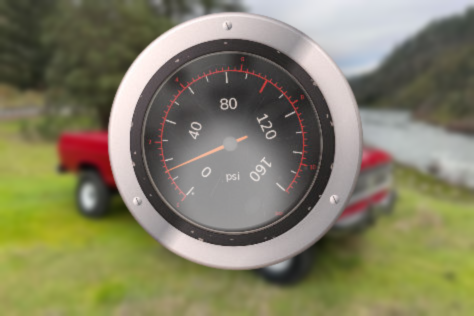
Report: 15 psi
